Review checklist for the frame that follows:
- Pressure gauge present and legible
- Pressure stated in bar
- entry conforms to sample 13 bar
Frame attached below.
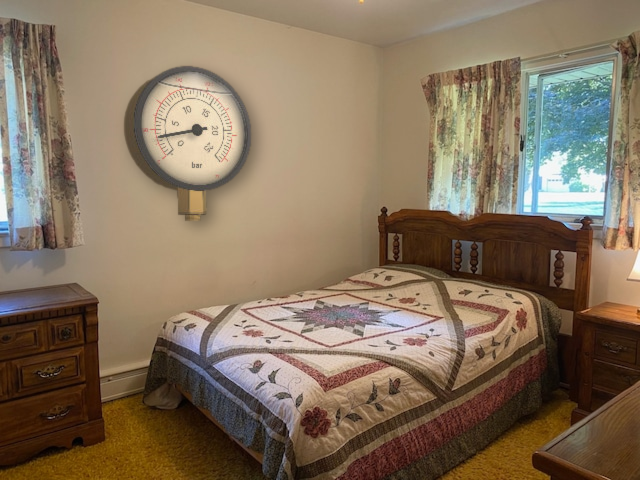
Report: 2.5 bar
